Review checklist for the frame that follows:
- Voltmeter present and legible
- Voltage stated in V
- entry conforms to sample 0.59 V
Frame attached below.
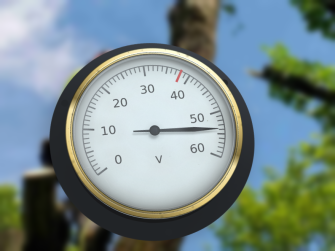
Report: 54 V
